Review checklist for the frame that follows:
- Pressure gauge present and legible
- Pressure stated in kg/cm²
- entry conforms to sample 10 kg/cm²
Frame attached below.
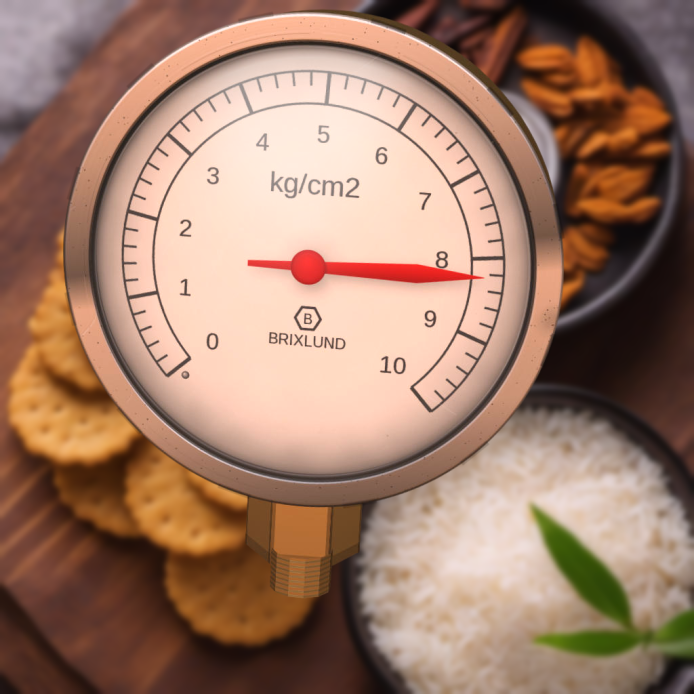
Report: 8.2 kg/cm²
